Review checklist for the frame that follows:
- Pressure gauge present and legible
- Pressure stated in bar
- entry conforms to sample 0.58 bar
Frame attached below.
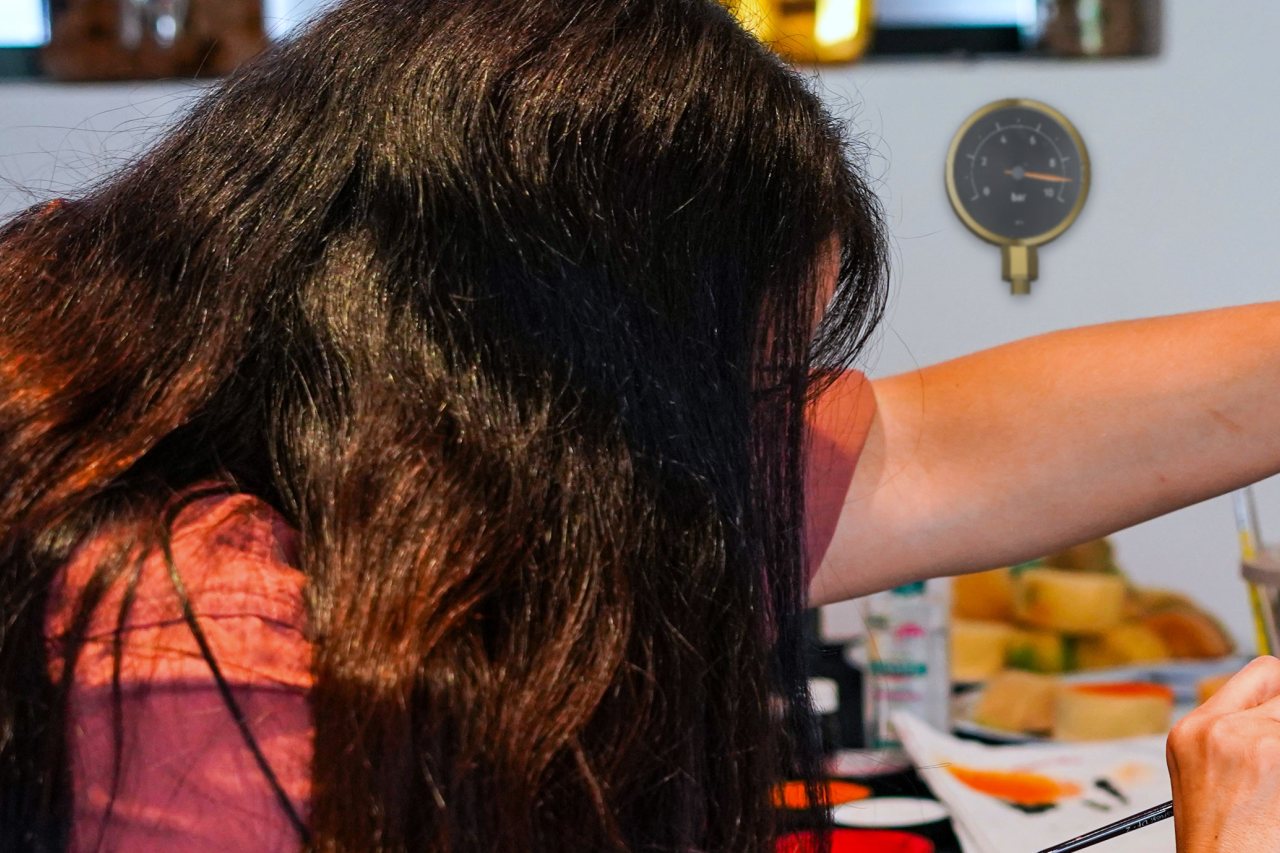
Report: 9 bar
